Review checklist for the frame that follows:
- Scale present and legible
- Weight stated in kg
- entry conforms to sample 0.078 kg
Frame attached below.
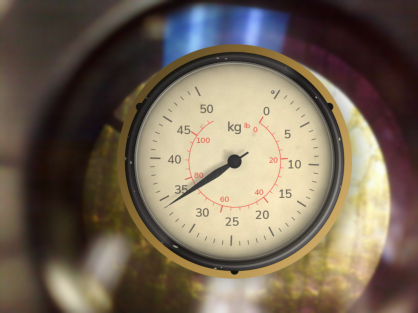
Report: 34 kg
